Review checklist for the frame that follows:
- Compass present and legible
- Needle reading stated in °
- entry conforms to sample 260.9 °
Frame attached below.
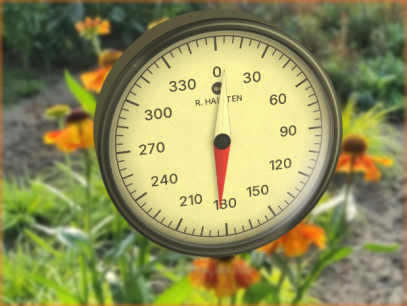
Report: 185 °
